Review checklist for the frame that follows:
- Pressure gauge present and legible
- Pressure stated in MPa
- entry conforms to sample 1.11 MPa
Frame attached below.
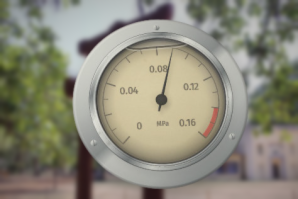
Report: 0.09 MPa
